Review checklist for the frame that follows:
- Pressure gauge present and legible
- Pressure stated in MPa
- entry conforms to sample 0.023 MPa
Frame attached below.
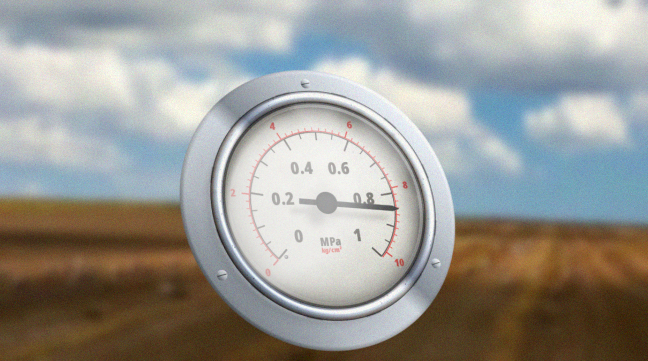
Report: 0.85 MPa
